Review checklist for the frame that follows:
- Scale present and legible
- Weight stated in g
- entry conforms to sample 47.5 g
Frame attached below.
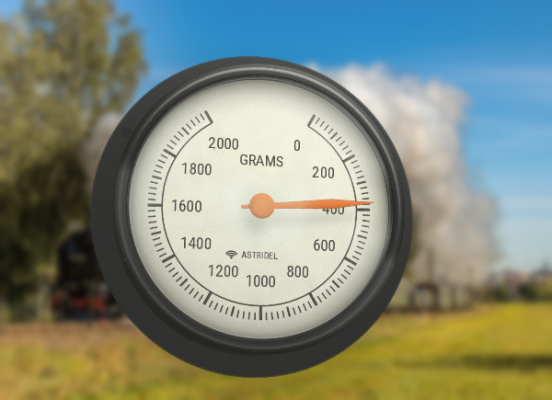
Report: 380 g
